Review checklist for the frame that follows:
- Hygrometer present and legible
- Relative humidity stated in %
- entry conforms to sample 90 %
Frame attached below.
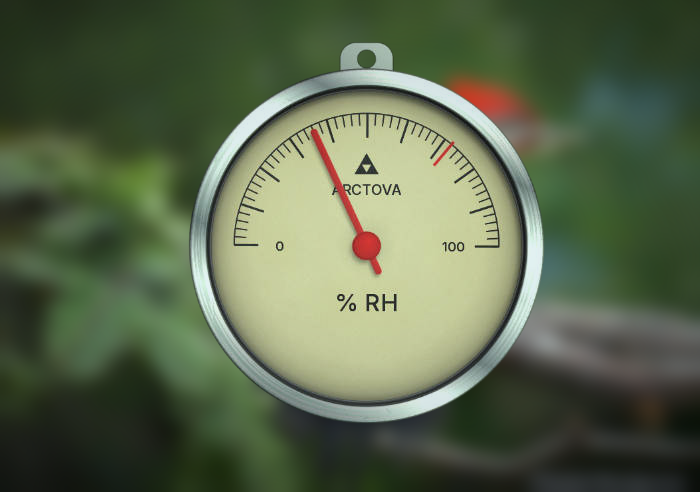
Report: 36 %
